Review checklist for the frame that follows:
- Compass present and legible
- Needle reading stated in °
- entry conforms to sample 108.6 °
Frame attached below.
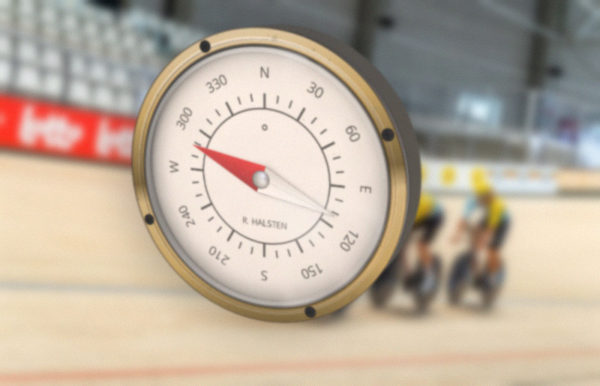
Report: 290 °
